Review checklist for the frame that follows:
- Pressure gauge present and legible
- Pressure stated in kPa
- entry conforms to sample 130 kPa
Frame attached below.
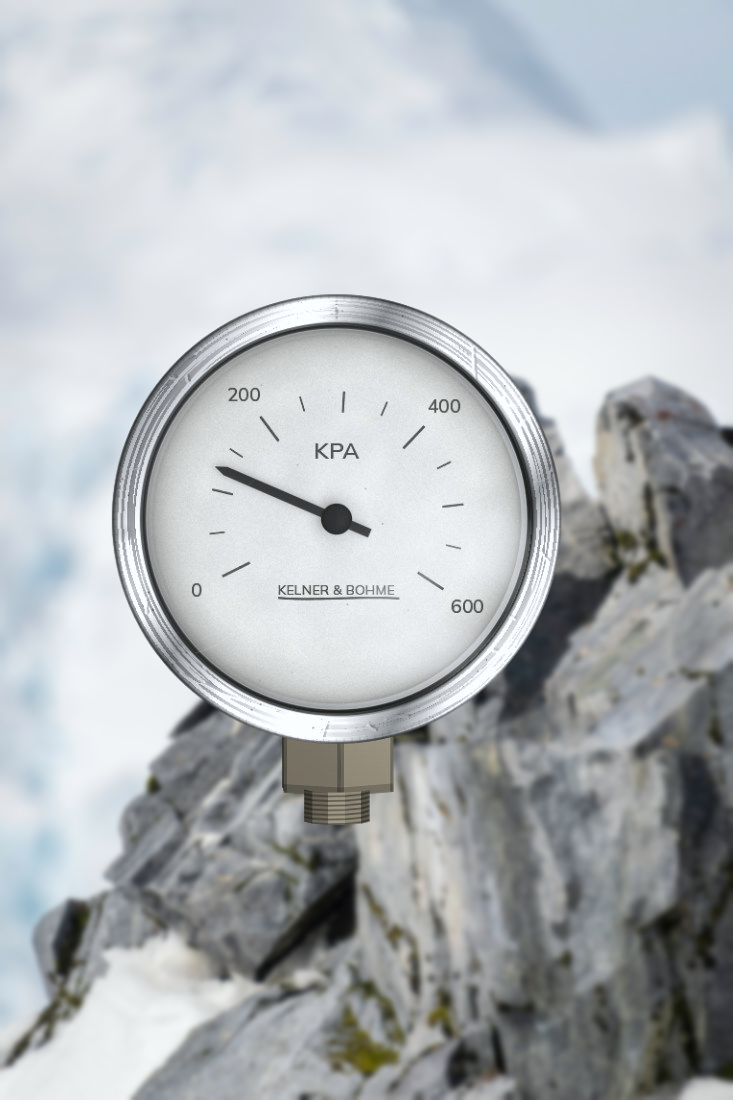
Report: 125 kPa
